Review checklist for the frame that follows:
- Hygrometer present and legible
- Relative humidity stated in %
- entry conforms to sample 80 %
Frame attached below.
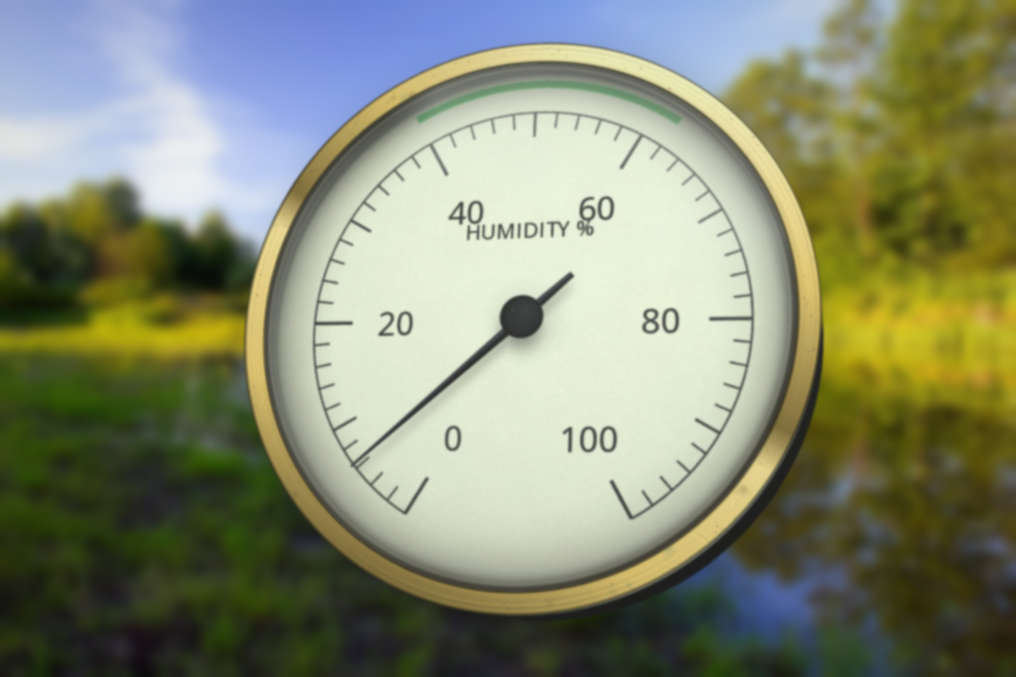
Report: 6 %
